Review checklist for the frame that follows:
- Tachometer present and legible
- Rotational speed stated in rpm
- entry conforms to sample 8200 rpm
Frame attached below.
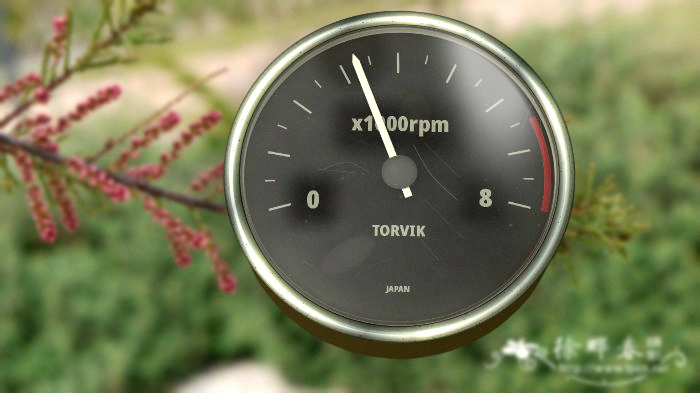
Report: 3250 rpm
